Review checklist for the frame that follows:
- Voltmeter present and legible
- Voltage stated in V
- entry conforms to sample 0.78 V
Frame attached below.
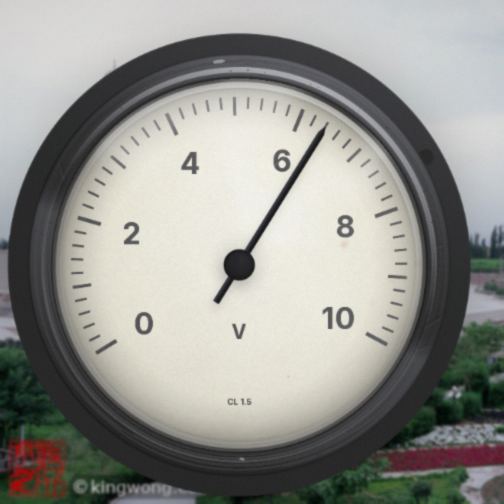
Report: 6.4 V
